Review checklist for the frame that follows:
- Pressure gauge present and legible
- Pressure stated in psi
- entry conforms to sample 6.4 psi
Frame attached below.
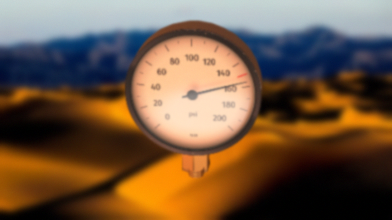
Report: 155 psi
